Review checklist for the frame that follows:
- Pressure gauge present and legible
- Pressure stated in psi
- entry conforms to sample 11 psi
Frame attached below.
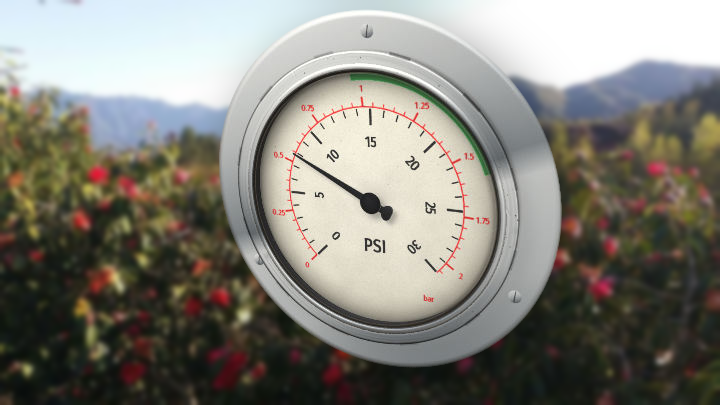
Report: 8 psi
